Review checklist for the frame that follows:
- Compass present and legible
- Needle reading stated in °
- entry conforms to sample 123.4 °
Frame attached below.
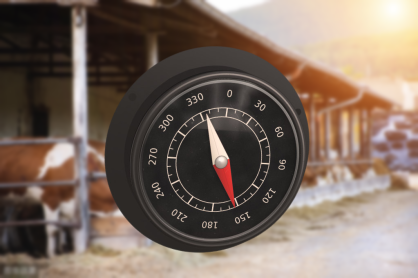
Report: 155 °
